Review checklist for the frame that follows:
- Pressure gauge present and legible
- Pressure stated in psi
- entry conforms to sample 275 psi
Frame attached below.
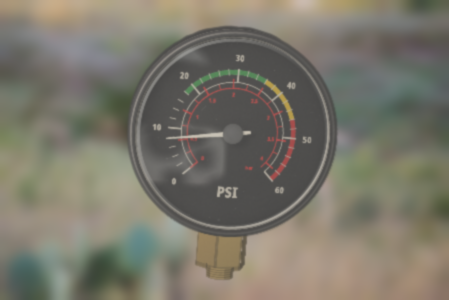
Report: 8 psi
